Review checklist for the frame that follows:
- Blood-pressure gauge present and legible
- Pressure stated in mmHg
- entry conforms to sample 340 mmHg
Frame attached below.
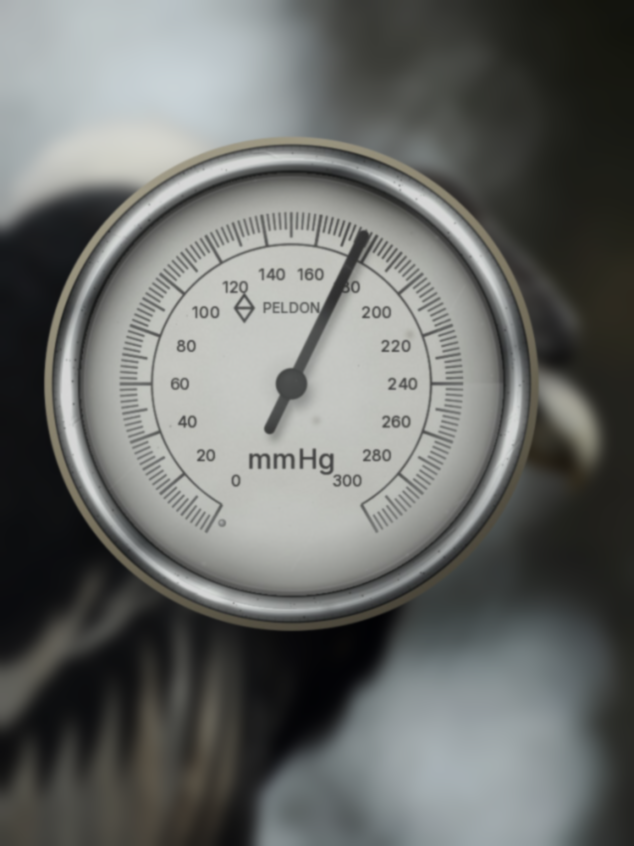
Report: 176 mmHg
